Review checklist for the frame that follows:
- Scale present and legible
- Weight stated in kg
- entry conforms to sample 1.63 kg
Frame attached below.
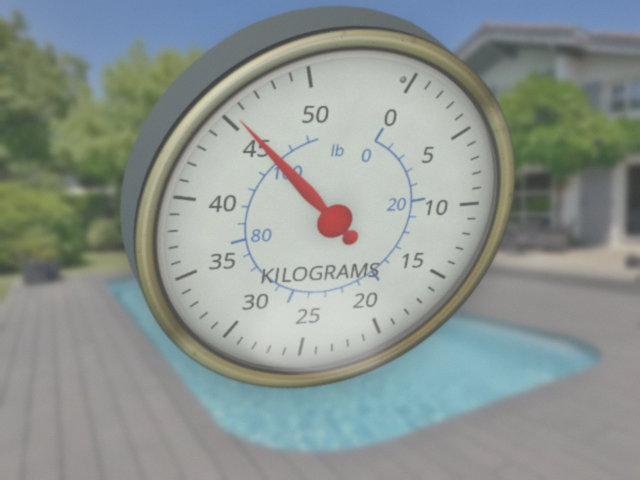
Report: 45.5 kg
